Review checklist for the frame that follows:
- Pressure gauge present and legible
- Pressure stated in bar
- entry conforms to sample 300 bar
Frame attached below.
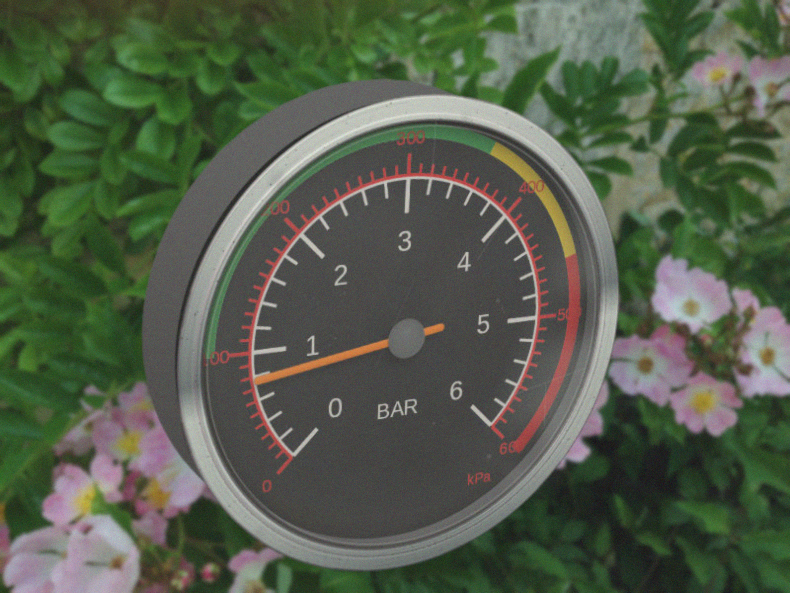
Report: 0.8 bar
